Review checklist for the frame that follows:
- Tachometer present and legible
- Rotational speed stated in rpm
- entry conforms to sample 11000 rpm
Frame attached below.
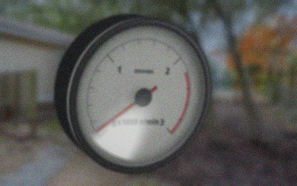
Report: 100 rpm
